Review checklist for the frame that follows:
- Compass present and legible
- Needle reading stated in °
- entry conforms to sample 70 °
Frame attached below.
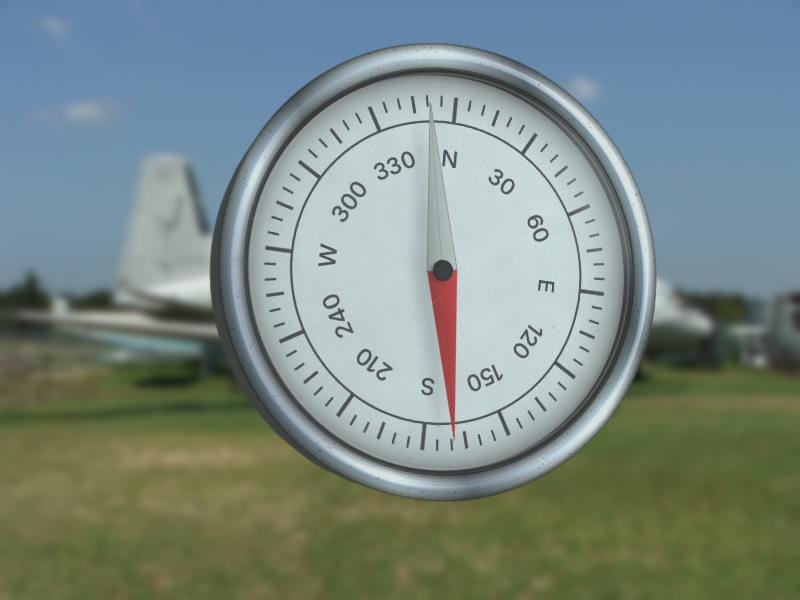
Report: 170 °
